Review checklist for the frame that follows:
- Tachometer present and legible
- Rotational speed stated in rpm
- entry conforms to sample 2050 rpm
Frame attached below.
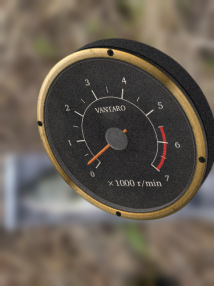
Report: 250 rpm
